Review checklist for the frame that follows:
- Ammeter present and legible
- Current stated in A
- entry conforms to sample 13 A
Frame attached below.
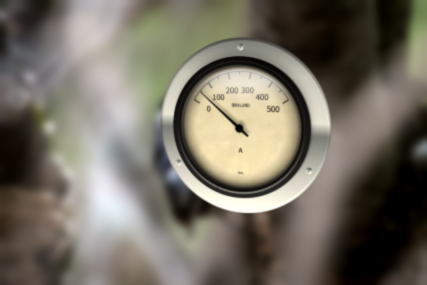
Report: 50 A
